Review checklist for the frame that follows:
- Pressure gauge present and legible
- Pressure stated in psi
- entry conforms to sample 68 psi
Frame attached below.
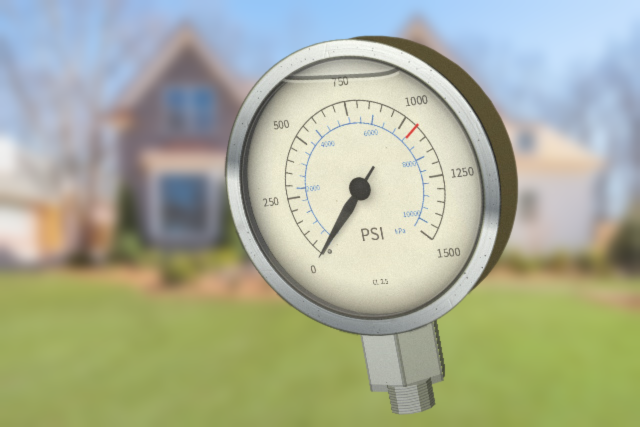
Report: 0 psi
